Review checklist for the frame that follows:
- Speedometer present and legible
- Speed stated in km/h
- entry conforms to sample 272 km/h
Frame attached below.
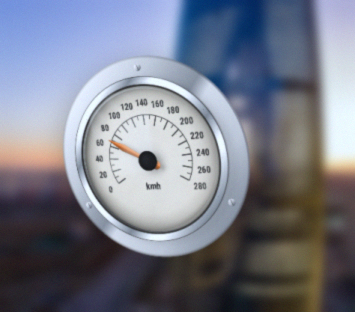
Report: 70 km/h
